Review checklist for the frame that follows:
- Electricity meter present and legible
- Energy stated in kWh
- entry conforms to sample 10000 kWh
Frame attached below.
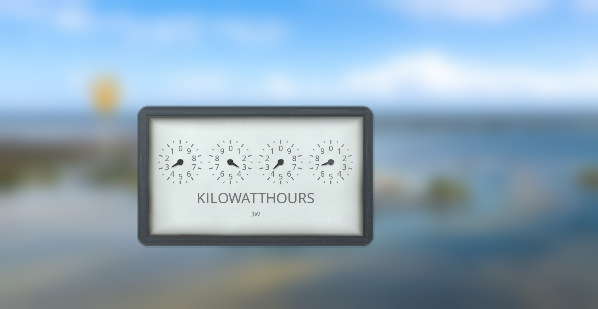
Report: 3337 kWh
